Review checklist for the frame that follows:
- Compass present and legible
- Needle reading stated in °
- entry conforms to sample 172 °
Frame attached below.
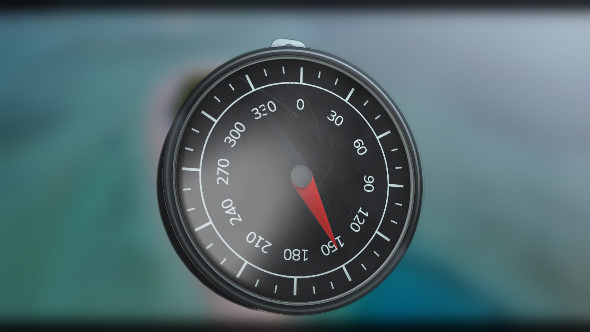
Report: 150 °
